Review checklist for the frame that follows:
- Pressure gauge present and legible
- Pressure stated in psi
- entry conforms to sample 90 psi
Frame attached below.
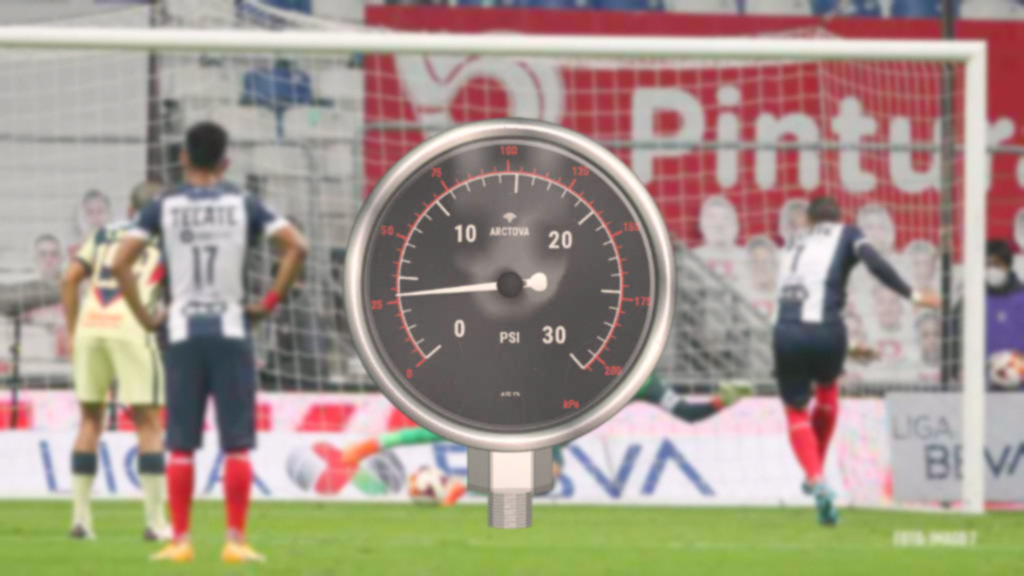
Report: 4 psi
